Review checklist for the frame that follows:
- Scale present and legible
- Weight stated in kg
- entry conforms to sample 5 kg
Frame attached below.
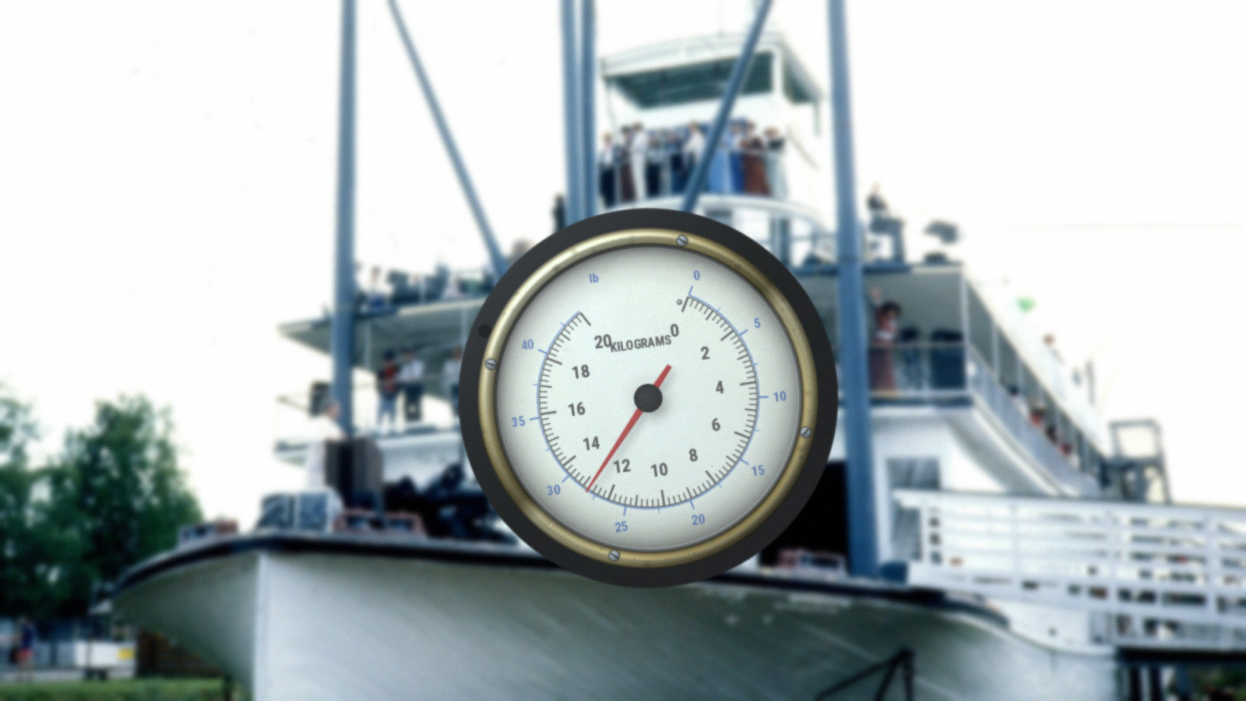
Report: 12.8 kg
